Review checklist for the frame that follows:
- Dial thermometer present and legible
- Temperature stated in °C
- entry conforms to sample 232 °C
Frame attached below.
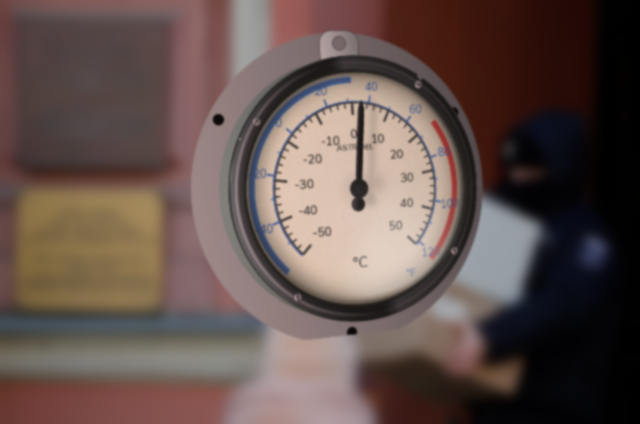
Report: 2 °C
